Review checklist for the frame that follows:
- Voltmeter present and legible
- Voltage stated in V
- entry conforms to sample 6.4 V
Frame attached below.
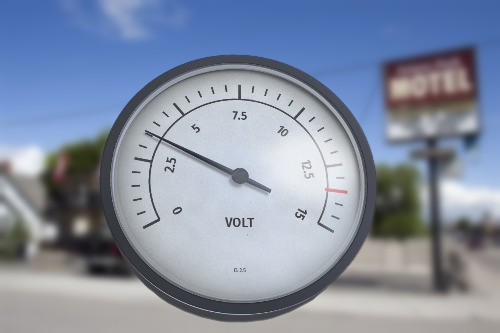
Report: 3.5 V
